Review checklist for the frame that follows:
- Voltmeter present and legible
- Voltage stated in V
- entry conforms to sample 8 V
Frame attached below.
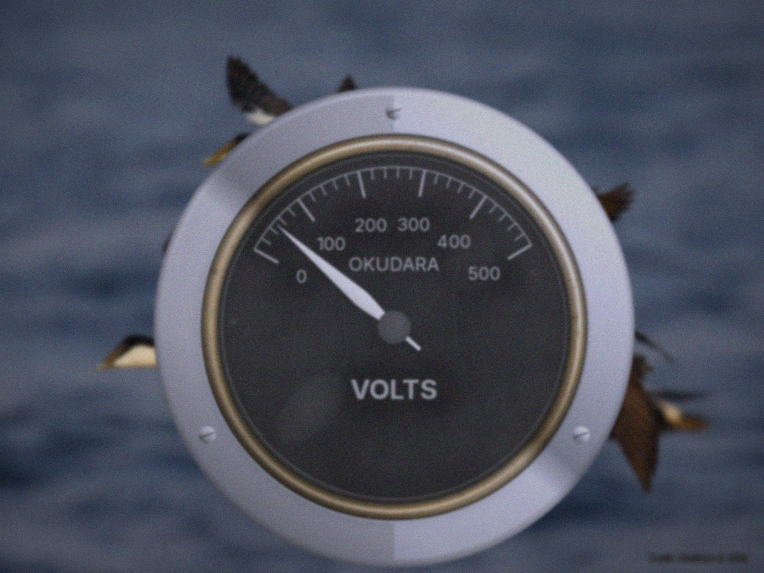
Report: 50 V
